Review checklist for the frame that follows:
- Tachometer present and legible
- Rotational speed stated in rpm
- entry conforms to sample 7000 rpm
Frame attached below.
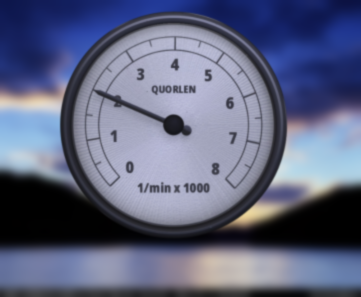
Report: 2000 rpm
